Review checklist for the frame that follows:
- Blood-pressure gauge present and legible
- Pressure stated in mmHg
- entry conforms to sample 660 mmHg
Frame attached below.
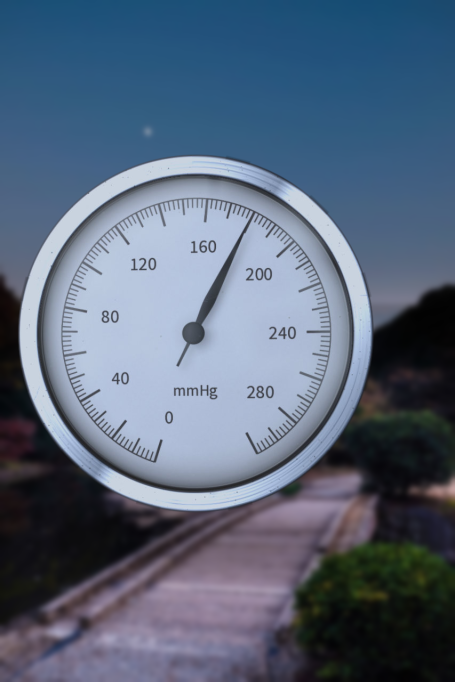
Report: 180 mmHg
